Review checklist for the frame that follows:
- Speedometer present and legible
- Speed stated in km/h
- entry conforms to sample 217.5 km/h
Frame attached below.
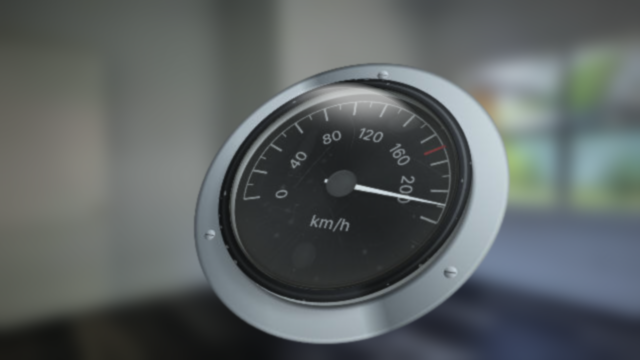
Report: 210 km/h
